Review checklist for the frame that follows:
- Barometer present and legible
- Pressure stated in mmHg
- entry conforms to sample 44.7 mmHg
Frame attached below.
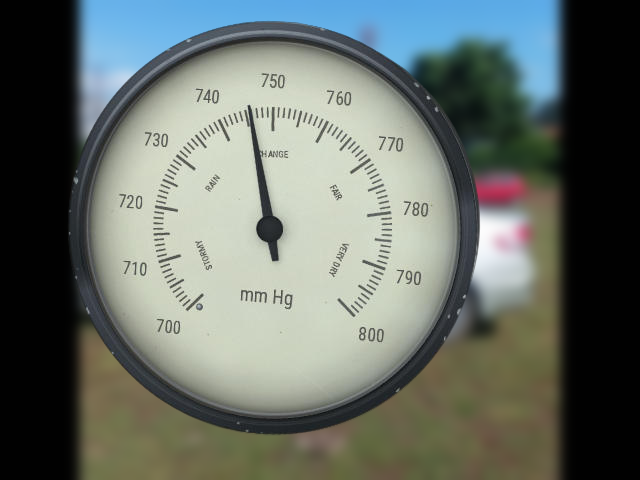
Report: 746 mmHg
